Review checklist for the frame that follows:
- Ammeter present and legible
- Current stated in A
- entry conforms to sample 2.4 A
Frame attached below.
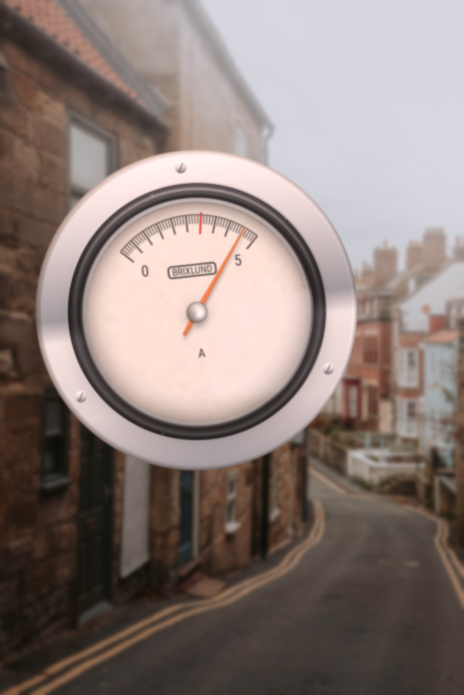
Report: 4.5 A
